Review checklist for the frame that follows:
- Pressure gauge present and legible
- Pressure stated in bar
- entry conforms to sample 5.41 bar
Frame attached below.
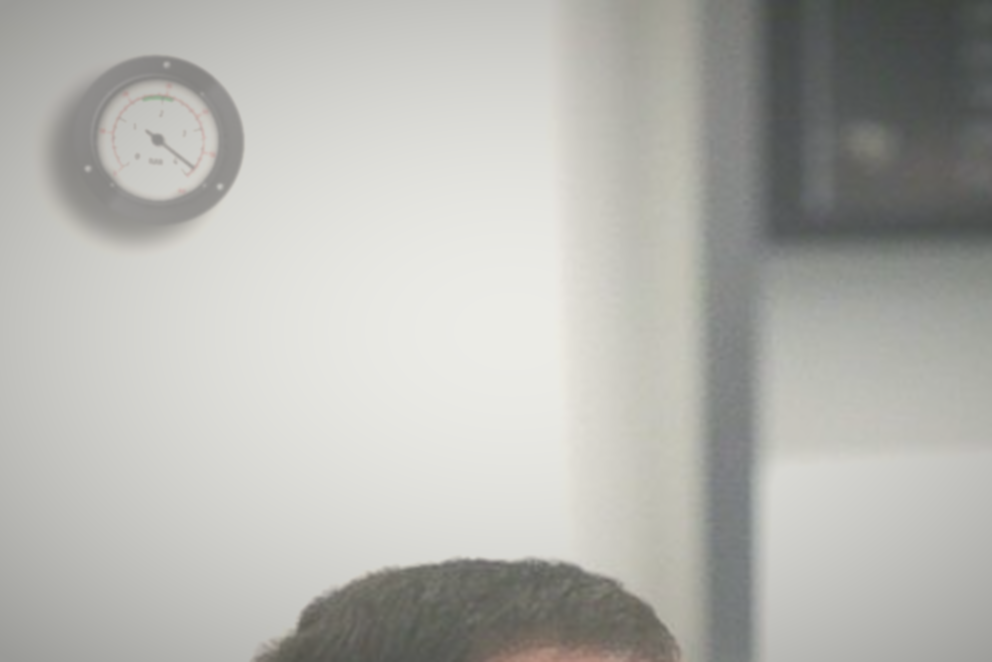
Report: 3.8 bar
